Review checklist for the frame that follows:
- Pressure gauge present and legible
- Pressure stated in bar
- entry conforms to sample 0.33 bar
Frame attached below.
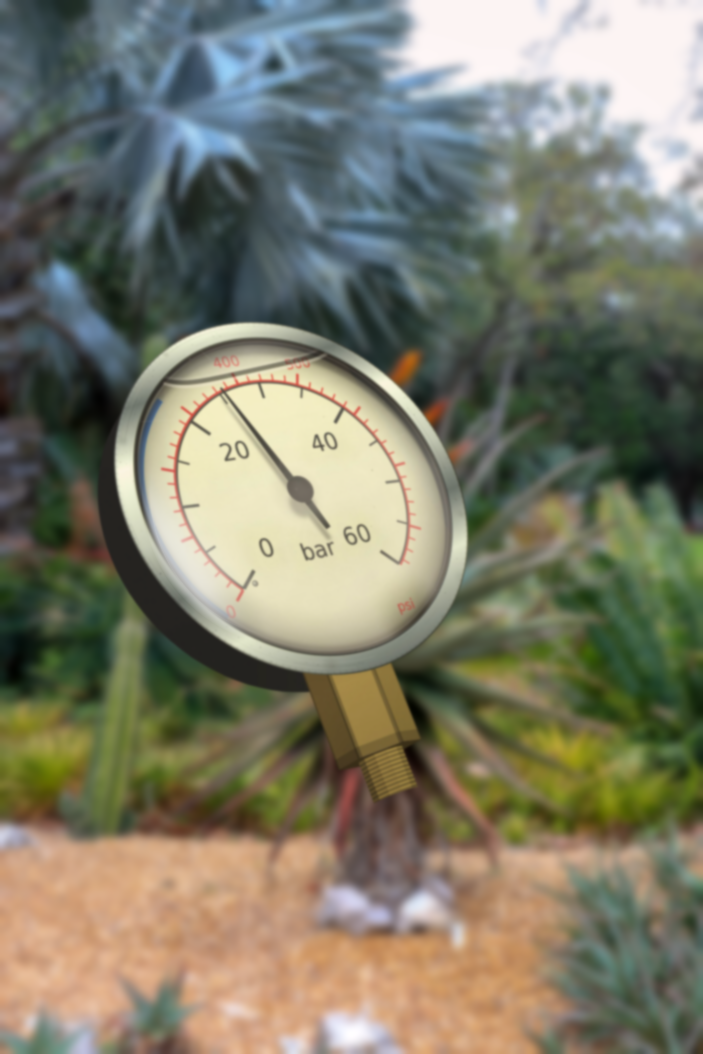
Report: 25 bar
